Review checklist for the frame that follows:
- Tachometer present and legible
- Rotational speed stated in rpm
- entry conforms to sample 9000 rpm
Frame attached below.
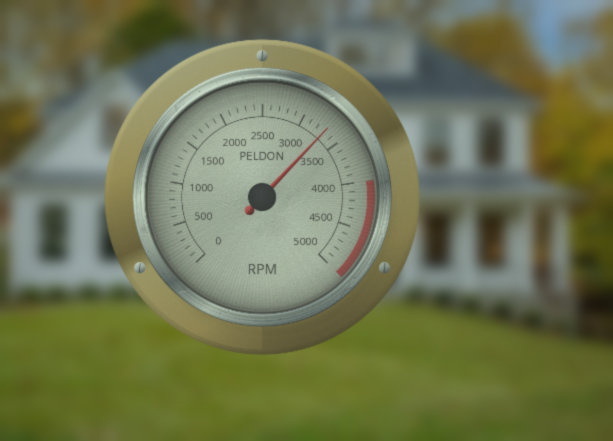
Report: 3300 rpm
